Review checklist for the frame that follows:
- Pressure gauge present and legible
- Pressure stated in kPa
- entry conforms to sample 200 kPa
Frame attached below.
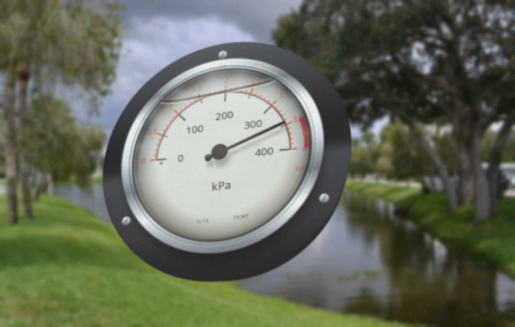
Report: 350 kPa
